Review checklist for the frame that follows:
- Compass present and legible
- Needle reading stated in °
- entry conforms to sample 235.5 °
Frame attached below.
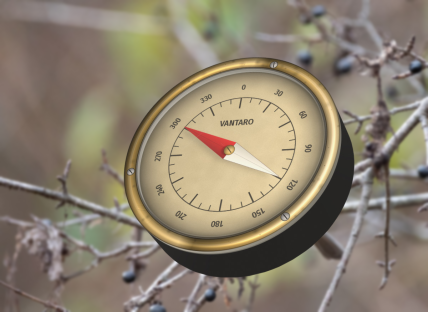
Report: 300 °
